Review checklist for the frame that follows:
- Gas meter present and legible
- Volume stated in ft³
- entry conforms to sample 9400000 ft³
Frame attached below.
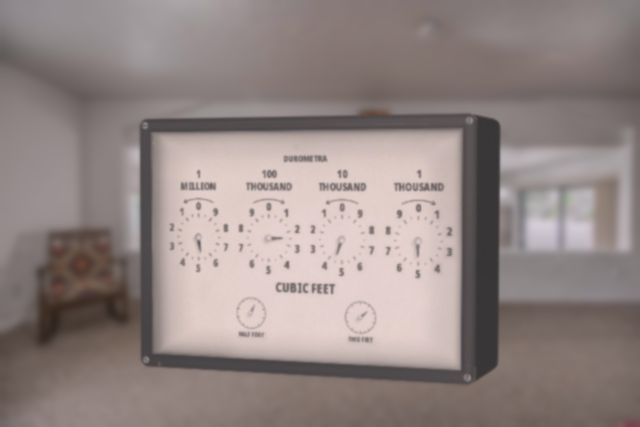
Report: 524500 ft³
